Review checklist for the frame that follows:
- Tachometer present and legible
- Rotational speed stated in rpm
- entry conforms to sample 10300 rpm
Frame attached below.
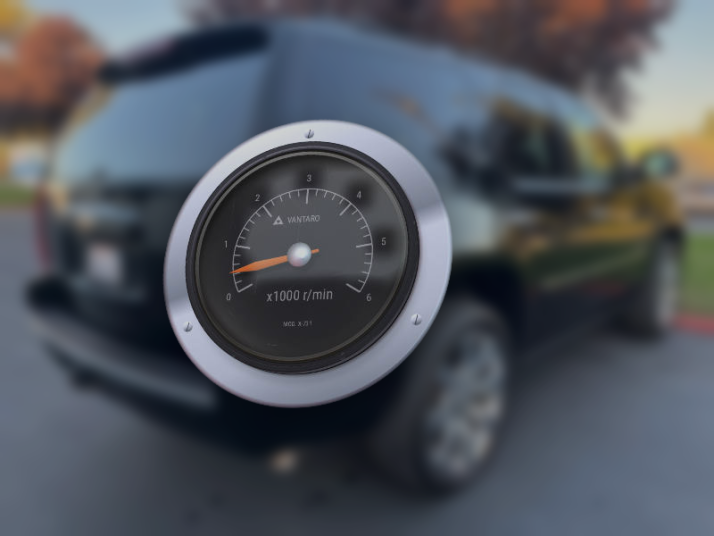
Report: 400 rpm
